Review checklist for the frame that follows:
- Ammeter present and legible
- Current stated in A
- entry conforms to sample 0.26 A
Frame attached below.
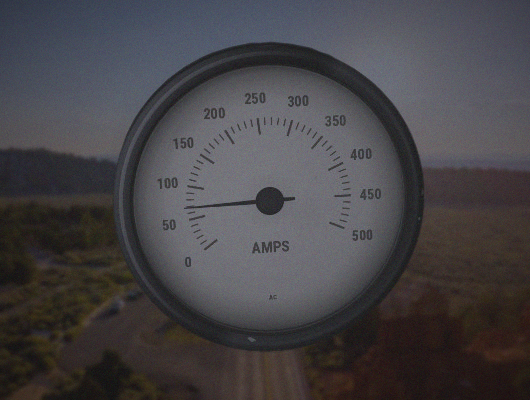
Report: 70 A
